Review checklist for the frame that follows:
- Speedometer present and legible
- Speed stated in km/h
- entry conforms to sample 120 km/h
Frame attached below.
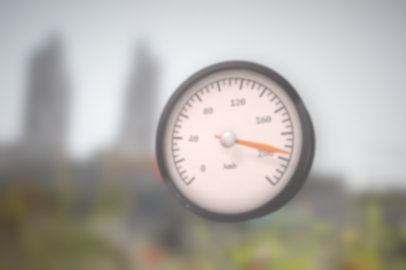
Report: 195 km/h
